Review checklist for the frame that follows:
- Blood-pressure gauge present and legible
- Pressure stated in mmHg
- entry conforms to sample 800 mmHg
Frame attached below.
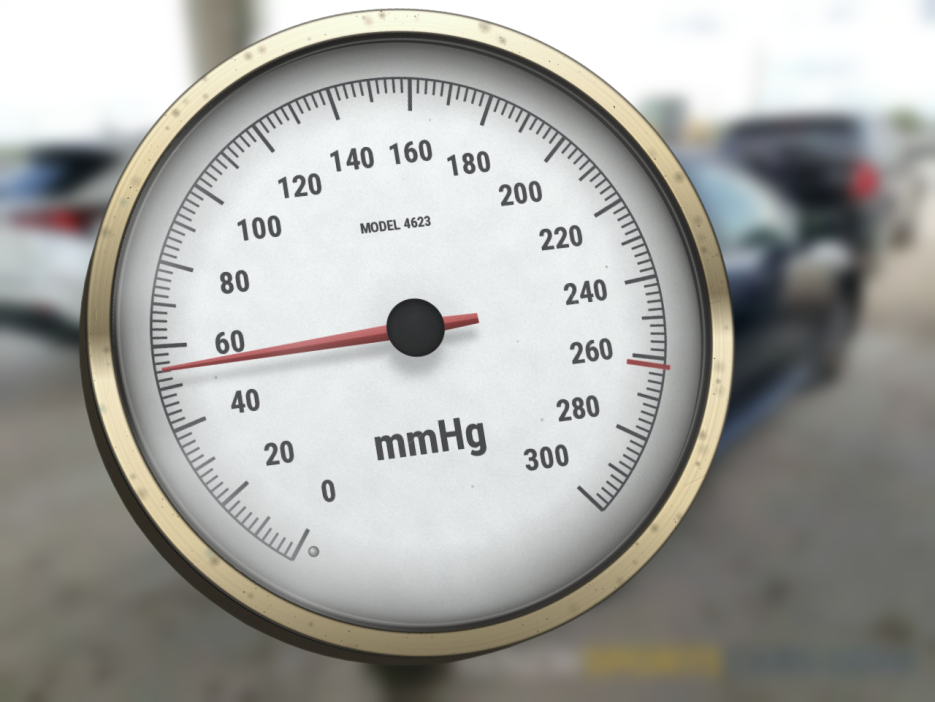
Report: 54 mmHg
